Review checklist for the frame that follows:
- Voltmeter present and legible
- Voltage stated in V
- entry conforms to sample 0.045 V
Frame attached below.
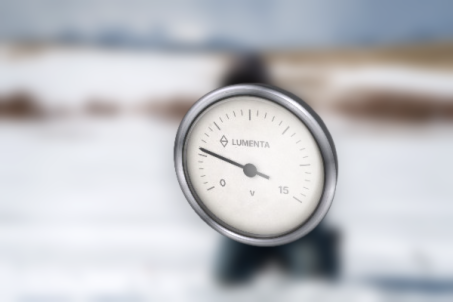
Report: 3 V
